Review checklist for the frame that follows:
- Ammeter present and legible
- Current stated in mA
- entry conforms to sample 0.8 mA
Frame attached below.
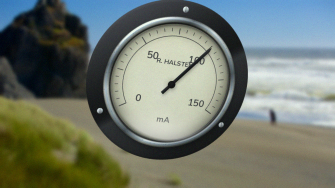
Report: 100 mA
